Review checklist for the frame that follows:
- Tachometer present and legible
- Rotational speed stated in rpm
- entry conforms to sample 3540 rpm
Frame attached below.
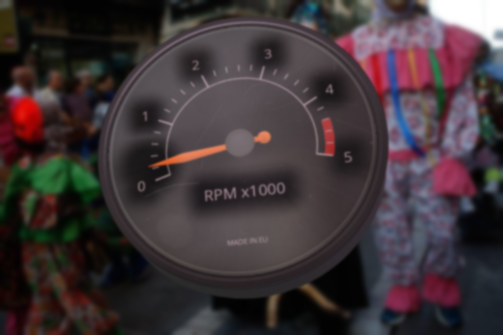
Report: 200 rpm
